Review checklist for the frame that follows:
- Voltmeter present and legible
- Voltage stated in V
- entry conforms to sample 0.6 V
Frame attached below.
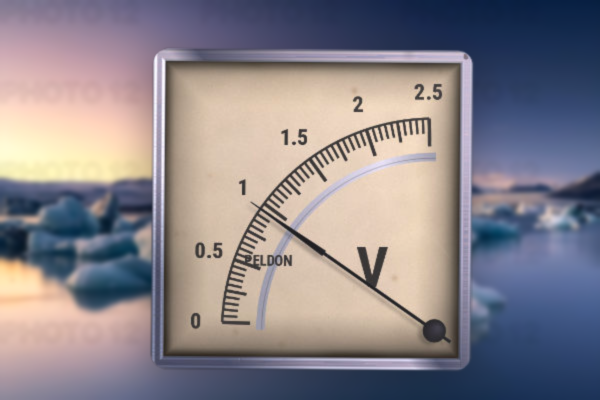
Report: 0.95 V
